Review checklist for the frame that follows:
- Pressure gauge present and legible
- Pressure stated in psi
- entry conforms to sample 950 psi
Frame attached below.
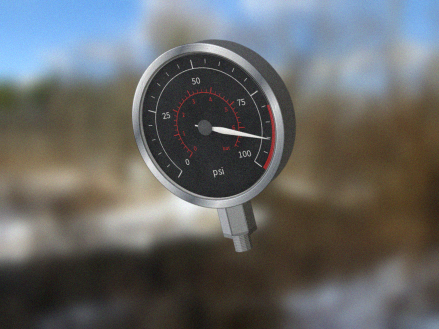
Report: 90 psi
